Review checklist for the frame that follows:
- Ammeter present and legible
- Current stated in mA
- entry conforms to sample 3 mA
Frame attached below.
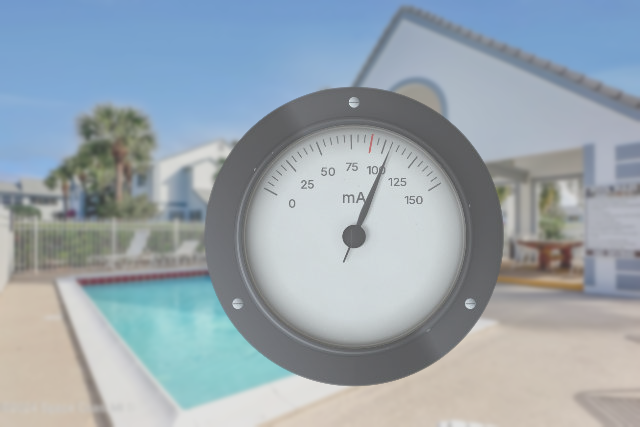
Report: 105 mA
